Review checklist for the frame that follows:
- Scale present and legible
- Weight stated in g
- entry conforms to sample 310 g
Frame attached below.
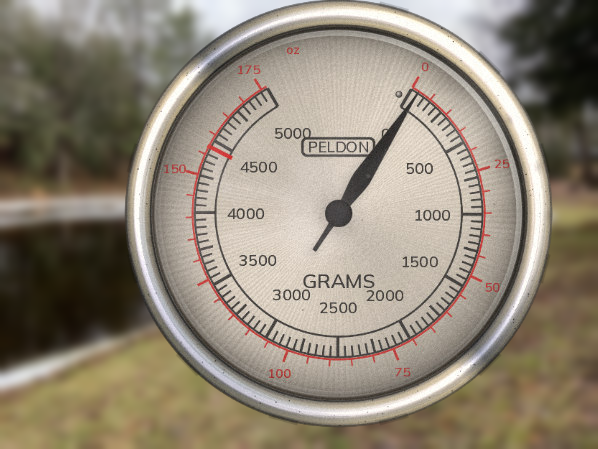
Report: 50 g
